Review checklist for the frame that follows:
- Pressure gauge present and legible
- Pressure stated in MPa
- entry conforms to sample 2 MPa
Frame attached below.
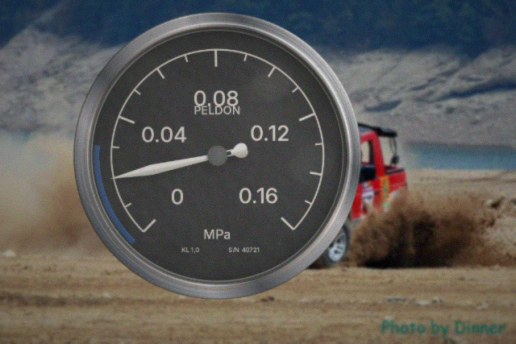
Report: 0.02 MPa
